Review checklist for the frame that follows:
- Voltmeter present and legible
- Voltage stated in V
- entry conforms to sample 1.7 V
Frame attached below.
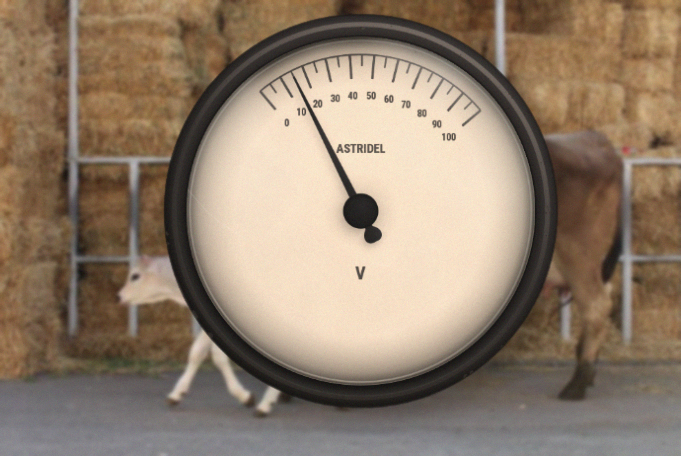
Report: 15 V
